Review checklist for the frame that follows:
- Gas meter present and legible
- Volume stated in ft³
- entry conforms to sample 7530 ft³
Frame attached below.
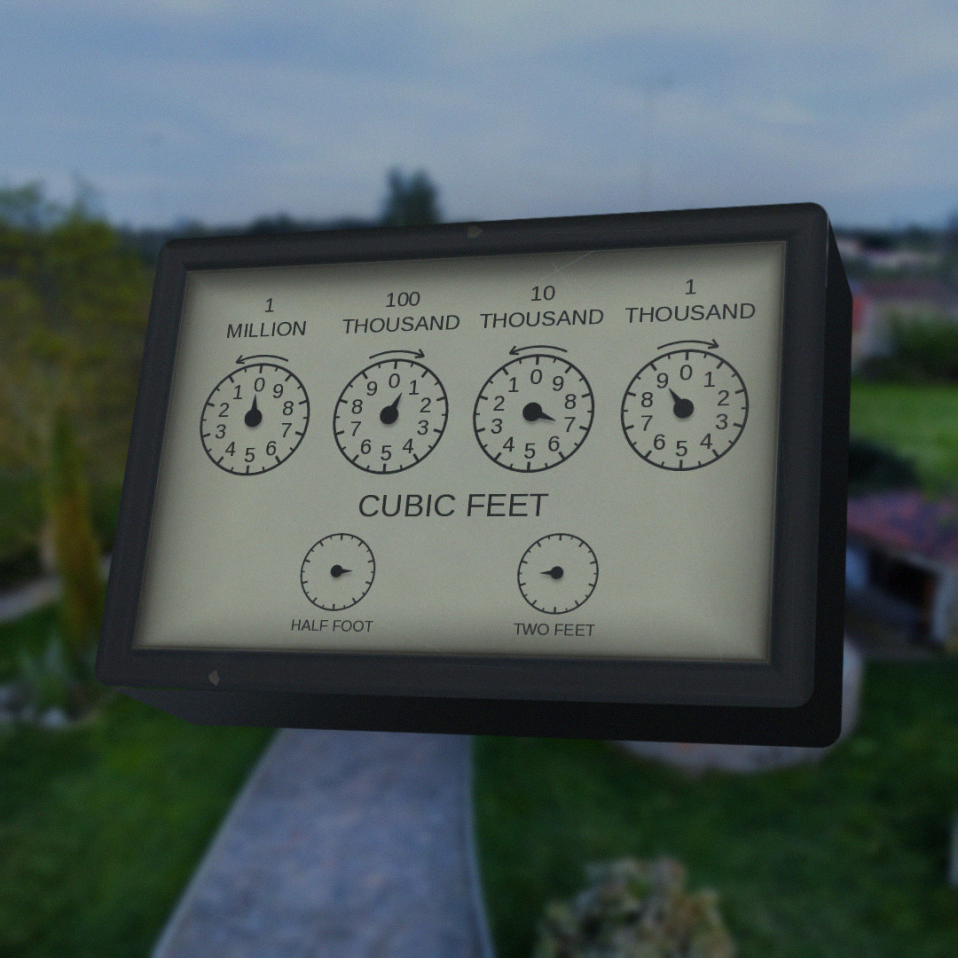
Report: 6900 ft³
